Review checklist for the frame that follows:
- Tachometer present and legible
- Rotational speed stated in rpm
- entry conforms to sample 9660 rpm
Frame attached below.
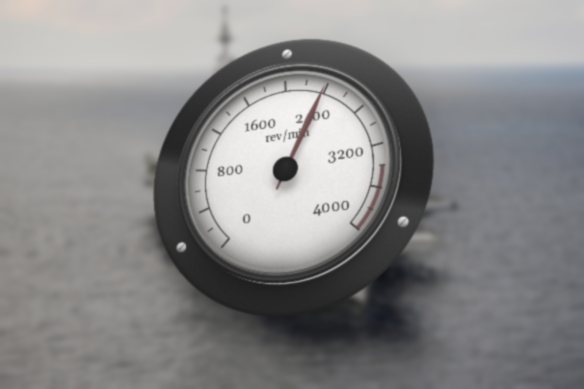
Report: 2400 rpm
